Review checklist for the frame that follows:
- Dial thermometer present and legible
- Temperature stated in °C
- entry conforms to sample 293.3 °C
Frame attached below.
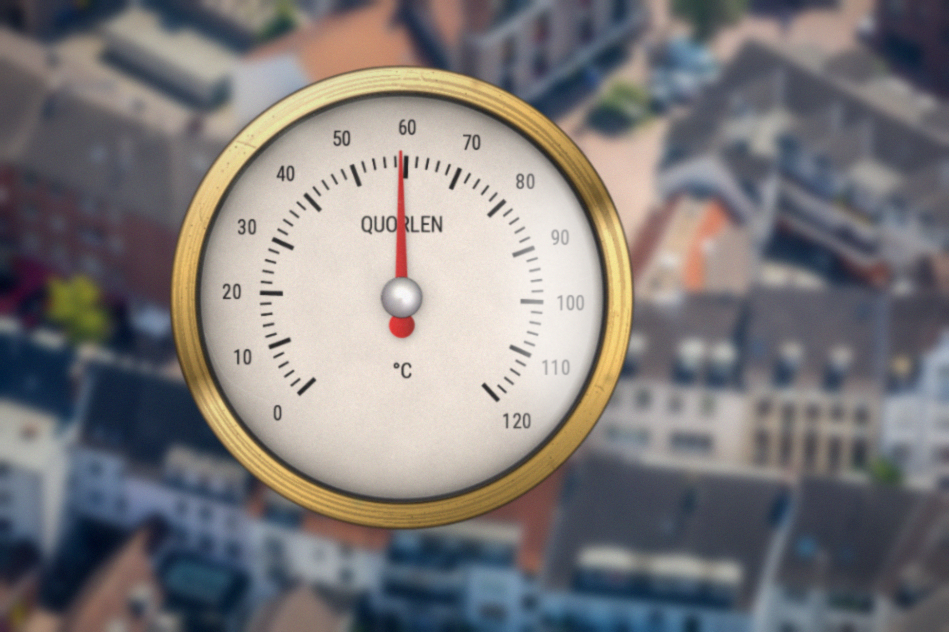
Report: 59 °C
